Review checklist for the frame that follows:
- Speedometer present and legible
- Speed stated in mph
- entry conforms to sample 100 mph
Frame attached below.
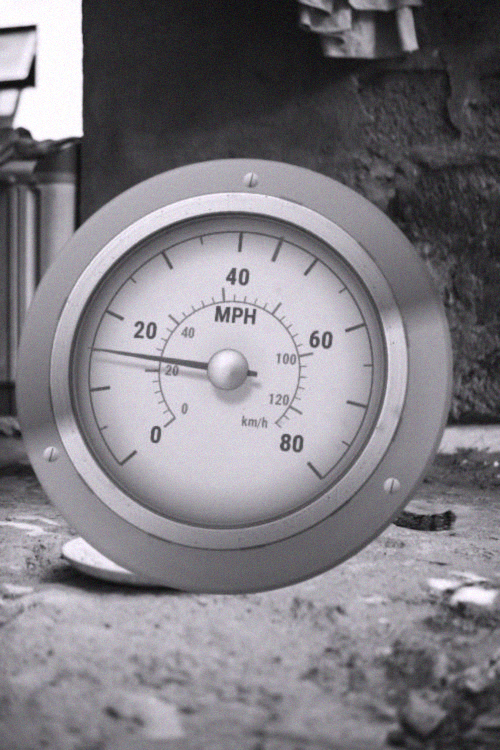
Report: 15 mph
